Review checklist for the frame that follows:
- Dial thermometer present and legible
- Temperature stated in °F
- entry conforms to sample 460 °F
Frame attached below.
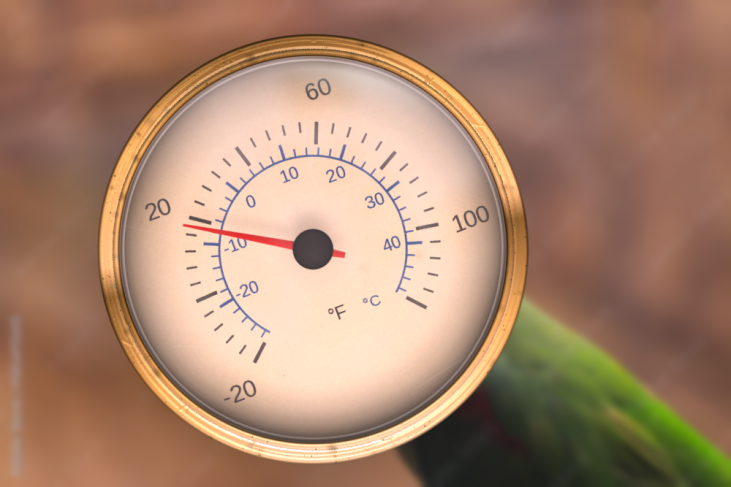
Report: 18 °F
